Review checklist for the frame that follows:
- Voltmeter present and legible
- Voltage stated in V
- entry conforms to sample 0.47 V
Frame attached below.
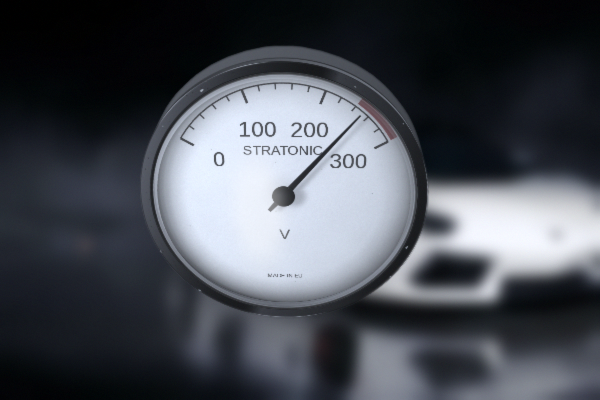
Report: 250 V
